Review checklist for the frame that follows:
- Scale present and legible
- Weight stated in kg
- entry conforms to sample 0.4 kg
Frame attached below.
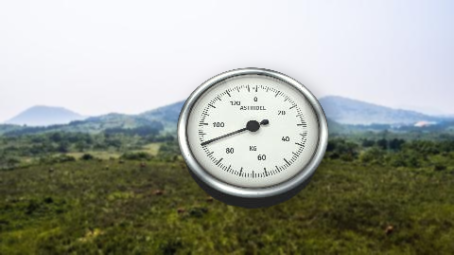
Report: 90 kg
